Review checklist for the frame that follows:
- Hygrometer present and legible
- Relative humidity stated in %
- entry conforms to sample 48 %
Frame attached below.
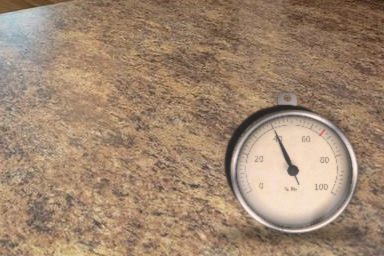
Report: 40 %
